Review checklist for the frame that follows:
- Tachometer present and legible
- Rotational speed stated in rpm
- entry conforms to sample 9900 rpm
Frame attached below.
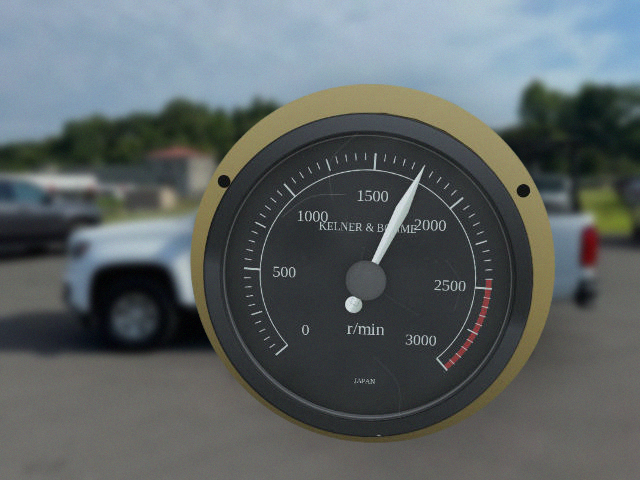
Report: 1750 rpm
